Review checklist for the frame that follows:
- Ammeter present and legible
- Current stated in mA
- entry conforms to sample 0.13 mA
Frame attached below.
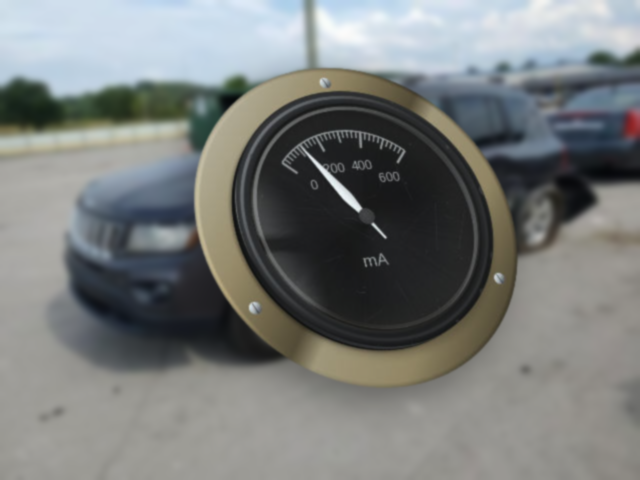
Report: 100 mA
